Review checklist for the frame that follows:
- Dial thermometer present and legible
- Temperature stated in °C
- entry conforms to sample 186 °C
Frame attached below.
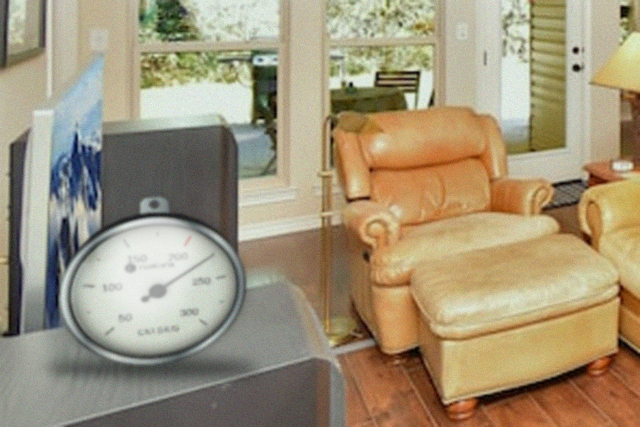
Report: 225 °C
